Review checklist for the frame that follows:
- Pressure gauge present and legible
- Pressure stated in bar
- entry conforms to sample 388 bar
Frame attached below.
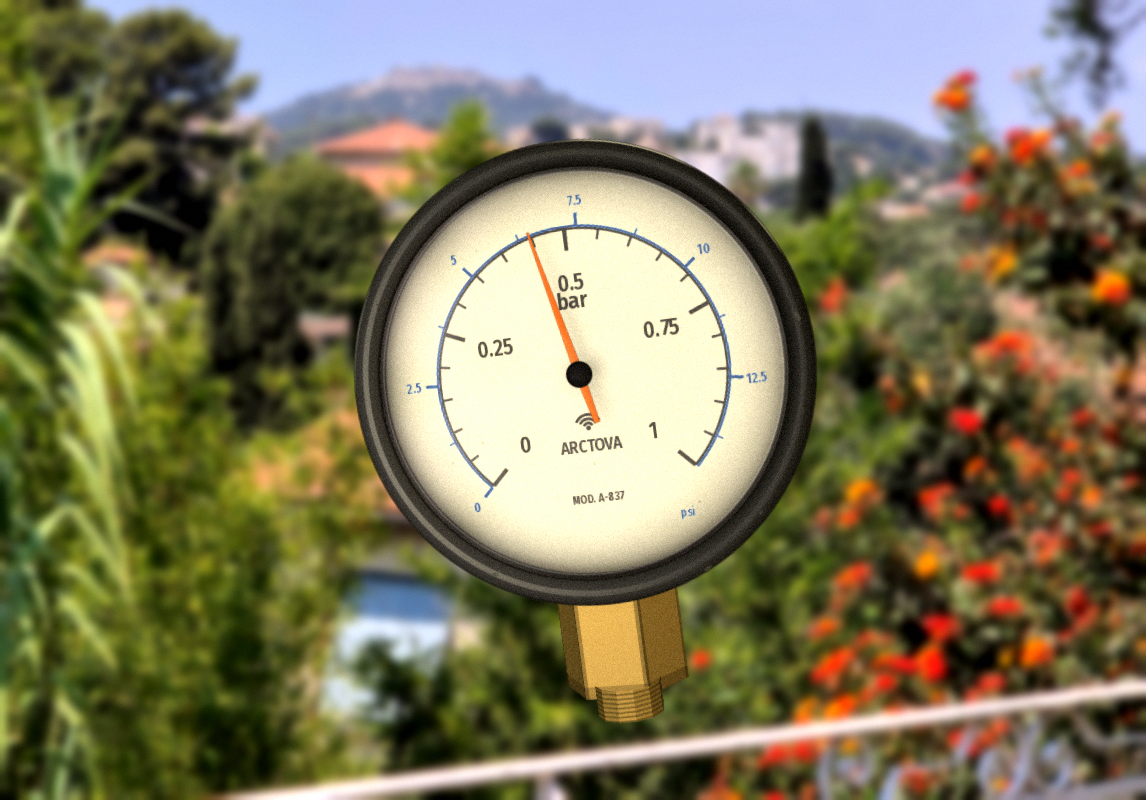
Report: 0.45 bar
